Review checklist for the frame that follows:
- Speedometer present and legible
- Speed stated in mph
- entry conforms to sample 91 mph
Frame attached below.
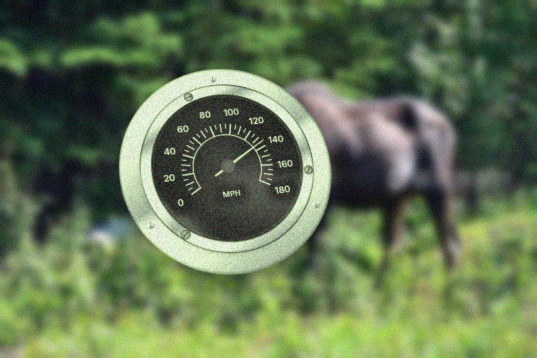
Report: 135 mph
